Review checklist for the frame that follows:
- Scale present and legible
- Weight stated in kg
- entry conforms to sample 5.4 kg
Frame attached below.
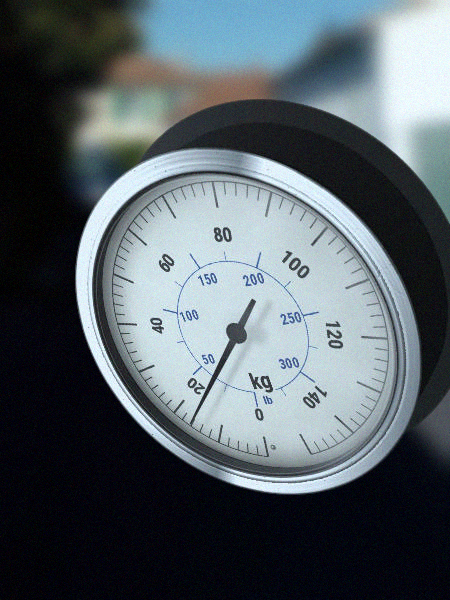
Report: 16 kg
